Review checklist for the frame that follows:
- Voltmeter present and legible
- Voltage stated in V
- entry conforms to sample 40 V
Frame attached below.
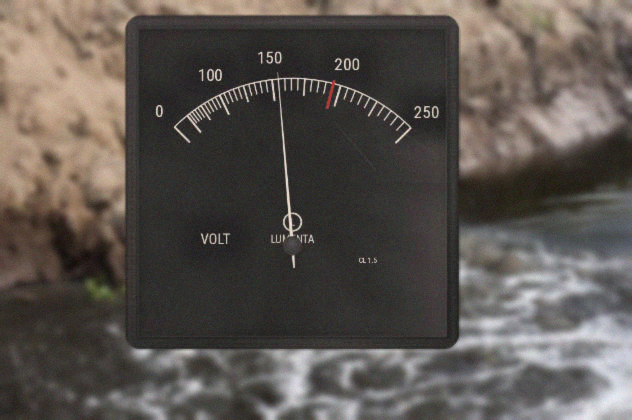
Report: 155 V
